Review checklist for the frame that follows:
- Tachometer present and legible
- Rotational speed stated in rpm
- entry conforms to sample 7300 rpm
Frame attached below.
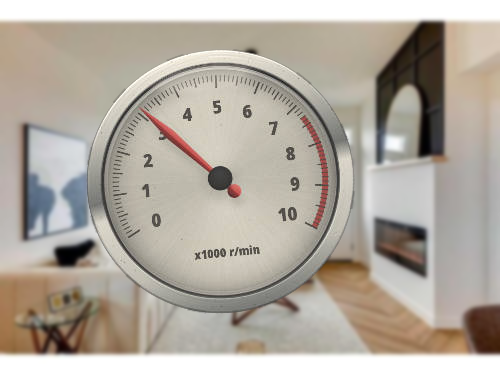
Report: 3100 rpm
